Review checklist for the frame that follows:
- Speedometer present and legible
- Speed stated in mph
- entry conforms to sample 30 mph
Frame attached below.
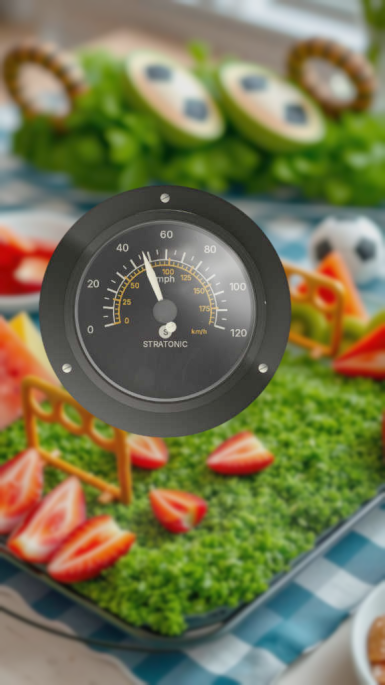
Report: 47.5 mph
